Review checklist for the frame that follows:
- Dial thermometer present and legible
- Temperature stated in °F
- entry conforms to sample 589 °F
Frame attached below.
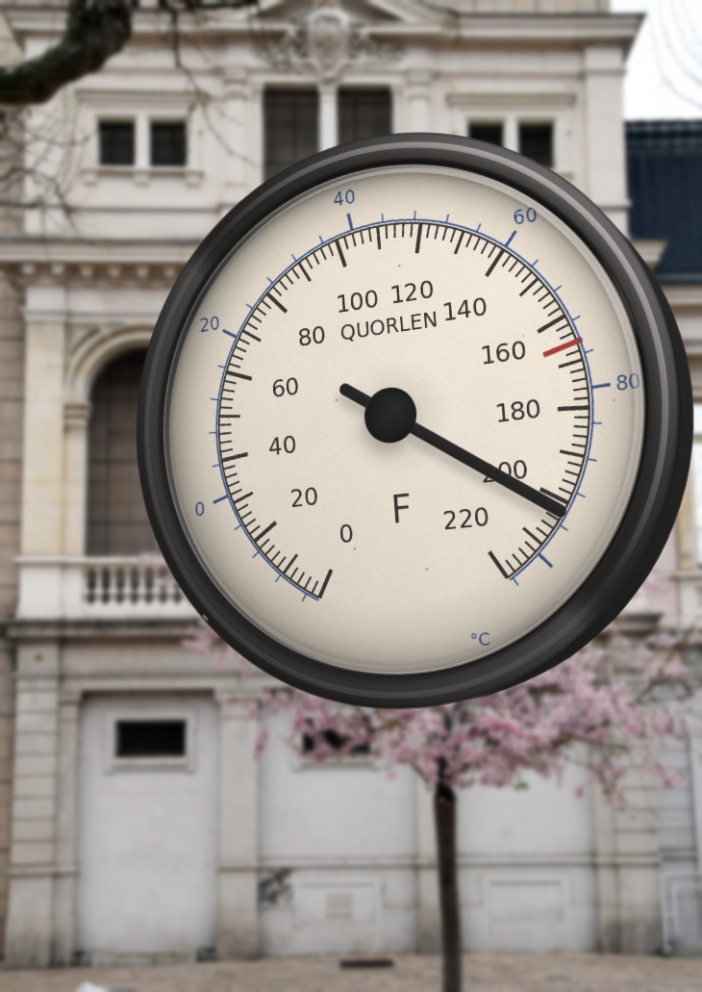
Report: 202 °F
